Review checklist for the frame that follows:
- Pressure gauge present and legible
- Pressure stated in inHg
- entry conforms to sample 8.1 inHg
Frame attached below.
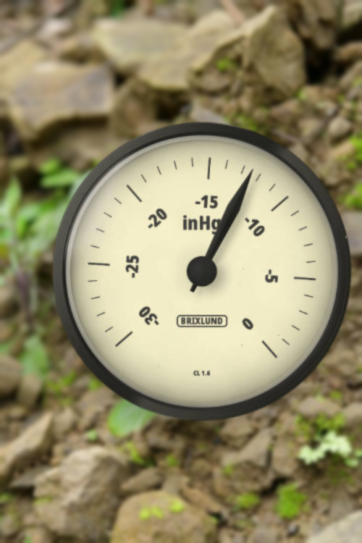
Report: -12.5 inHg
